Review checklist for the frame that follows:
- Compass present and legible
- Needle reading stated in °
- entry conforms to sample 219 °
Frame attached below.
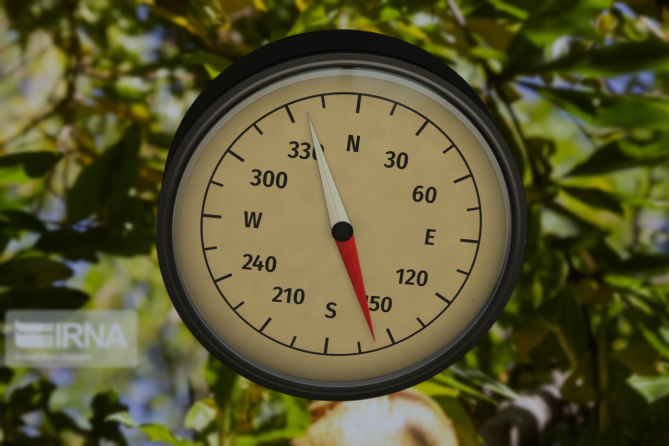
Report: 157.5 °
